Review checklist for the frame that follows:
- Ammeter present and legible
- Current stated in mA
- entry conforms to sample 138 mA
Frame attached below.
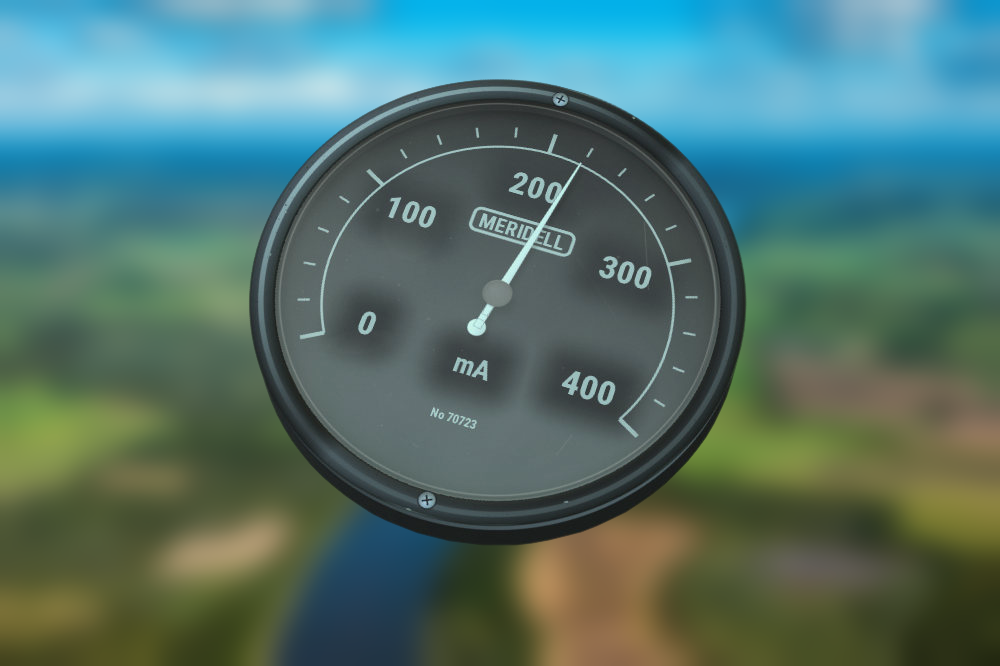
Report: 220 mA
